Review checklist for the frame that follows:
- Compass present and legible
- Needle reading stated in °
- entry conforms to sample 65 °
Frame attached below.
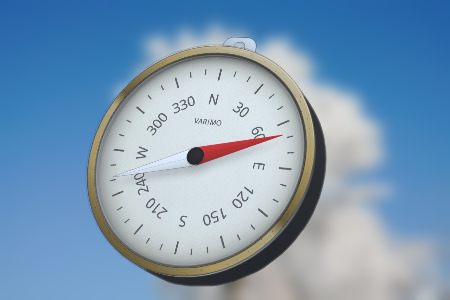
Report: 70 °
